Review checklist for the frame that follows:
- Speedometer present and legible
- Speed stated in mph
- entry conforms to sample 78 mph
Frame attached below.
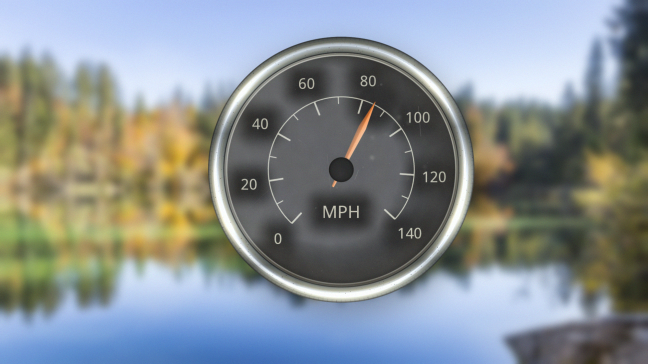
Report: 85 mph
